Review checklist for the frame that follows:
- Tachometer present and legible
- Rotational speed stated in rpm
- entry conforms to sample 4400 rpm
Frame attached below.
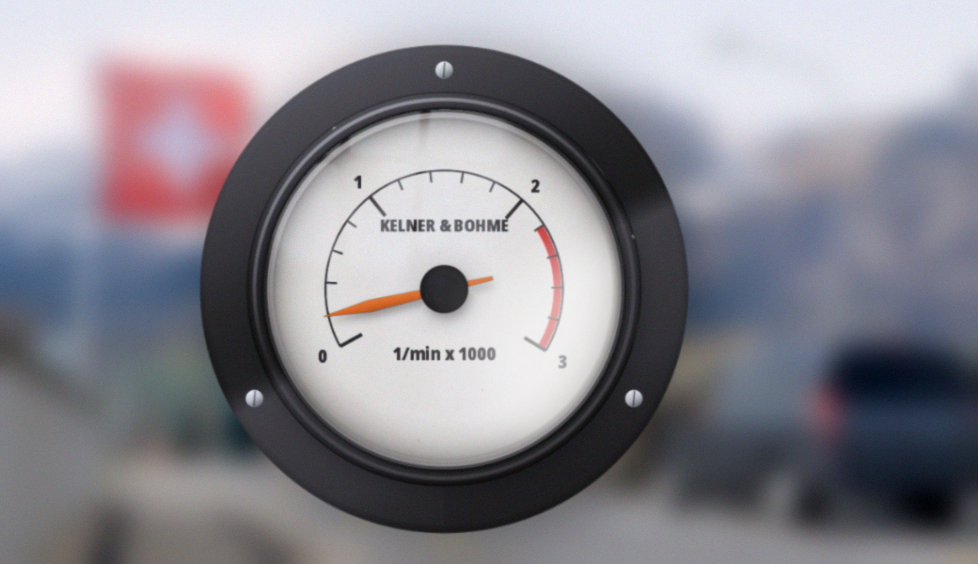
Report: 200 rpm
